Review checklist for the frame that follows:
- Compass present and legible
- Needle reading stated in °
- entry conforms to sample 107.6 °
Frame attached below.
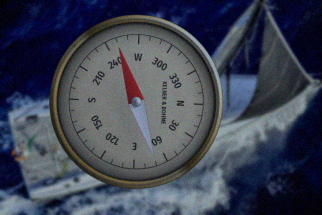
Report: 250 °
